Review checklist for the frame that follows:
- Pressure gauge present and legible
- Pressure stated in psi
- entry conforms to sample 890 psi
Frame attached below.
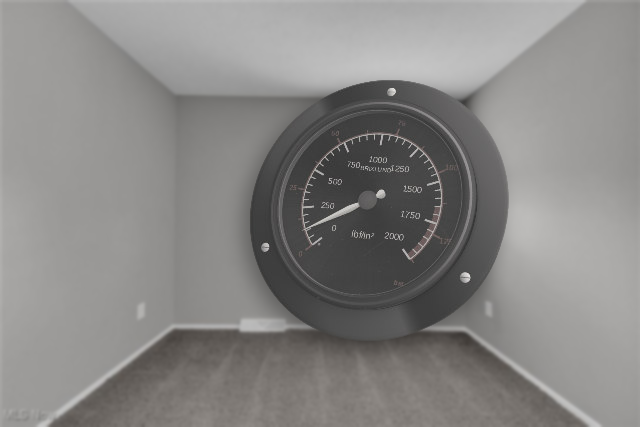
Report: 100 psi
